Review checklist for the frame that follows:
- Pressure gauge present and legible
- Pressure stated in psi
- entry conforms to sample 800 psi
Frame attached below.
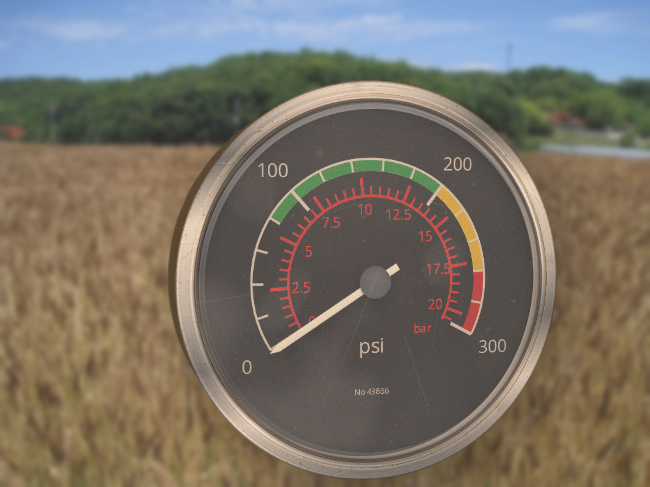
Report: 0 psi
